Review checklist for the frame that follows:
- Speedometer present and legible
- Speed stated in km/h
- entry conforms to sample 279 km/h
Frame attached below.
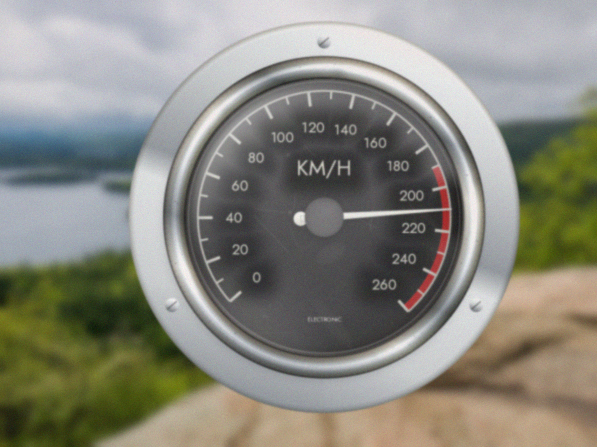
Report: 210 km/h
